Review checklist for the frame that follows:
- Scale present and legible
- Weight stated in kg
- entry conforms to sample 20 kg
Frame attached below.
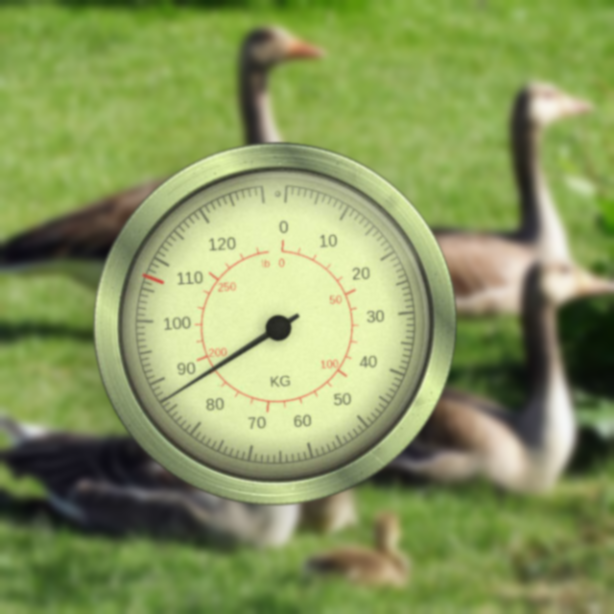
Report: 87 kg
